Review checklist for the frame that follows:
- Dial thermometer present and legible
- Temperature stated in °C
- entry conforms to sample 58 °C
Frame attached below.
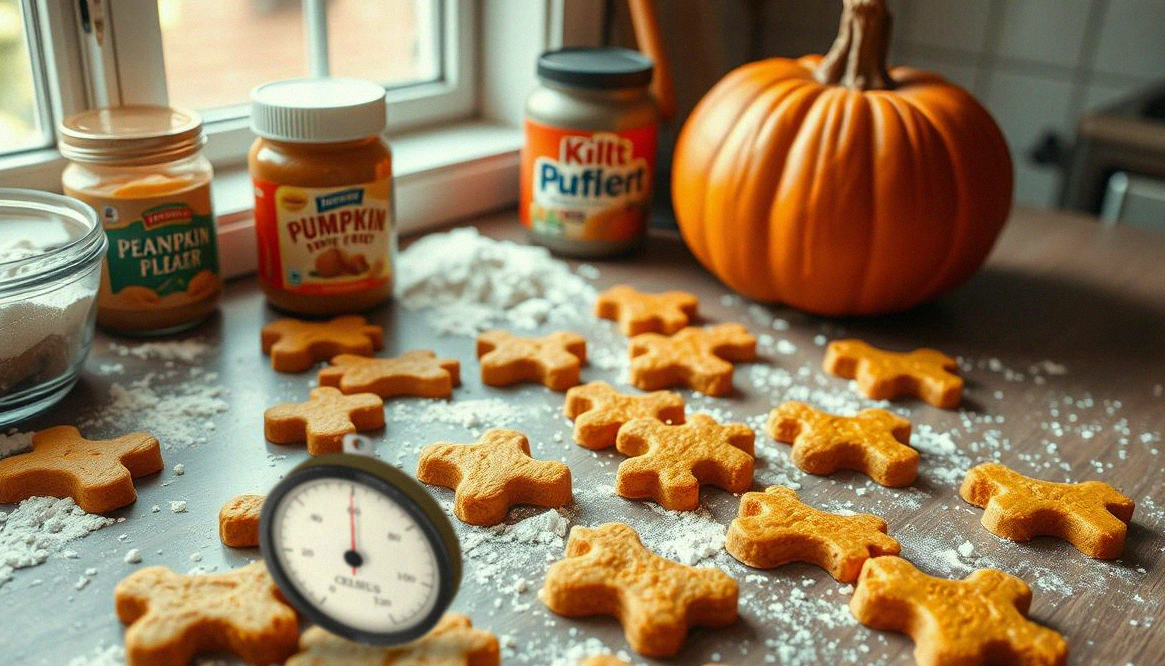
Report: 60 °C
